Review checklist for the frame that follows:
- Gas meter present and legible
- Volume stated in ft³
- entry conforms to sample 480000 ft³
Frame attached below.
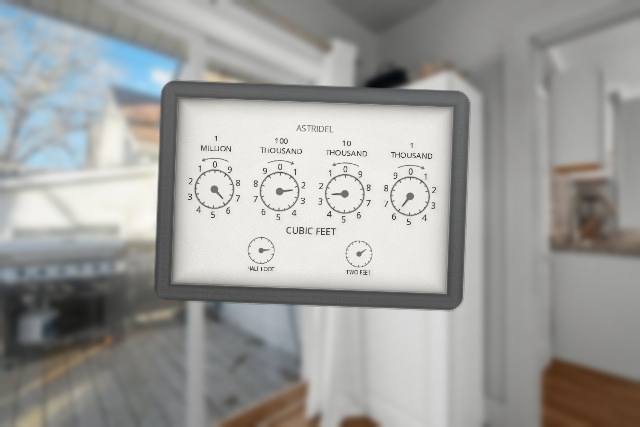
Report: 622600 ft³
